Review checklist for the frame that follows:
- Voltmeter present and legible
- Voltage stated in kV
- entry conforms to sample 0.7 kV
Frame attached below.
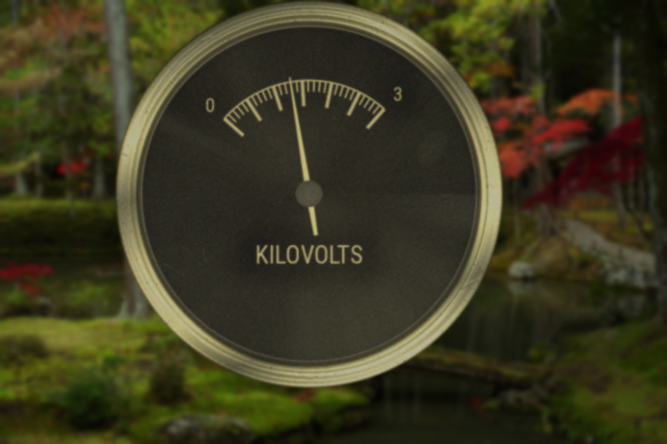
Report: 1.3 kV
